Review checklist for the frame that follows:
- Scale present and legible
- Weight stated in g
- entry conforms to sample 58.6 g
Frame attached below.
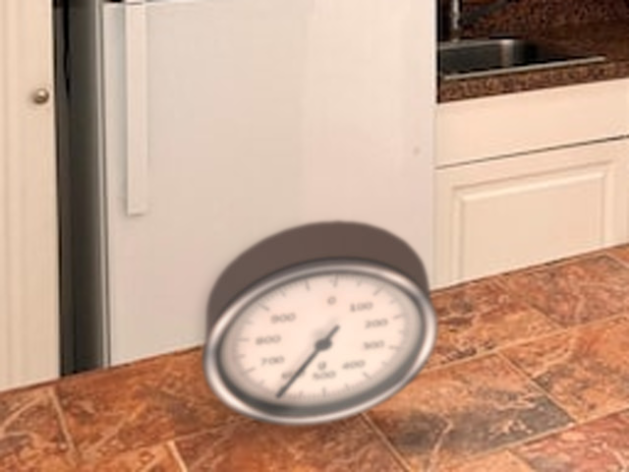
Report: 600 g
